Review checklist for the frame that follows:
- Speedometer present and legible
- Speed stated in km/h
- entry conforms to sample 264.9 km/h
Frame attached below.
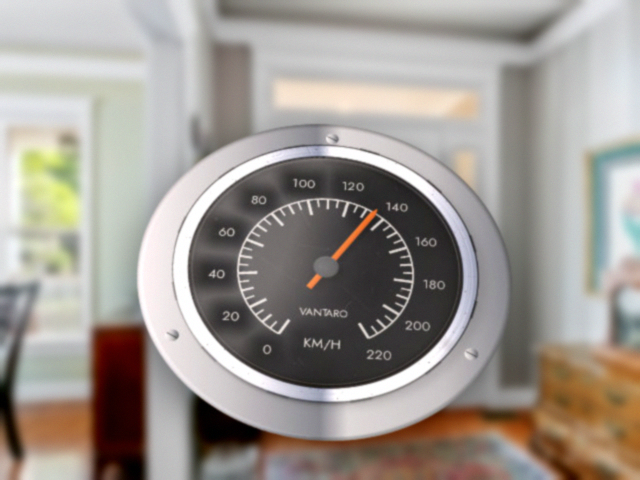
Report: 135 km/h
